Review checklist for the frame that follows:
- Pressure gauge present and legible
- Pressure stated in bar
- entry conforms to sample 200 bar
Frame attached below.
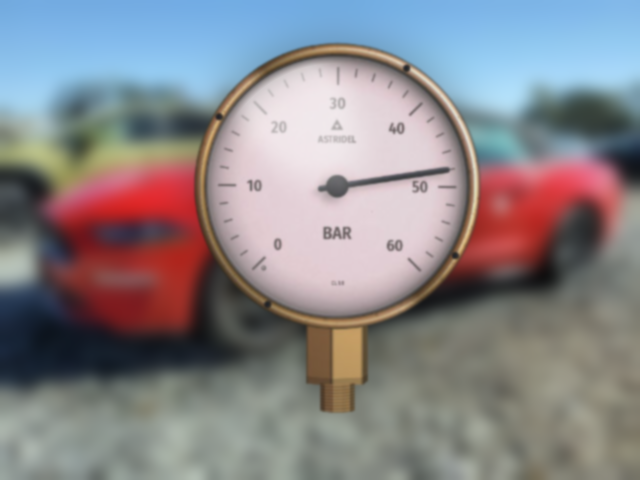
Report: 48 bar
